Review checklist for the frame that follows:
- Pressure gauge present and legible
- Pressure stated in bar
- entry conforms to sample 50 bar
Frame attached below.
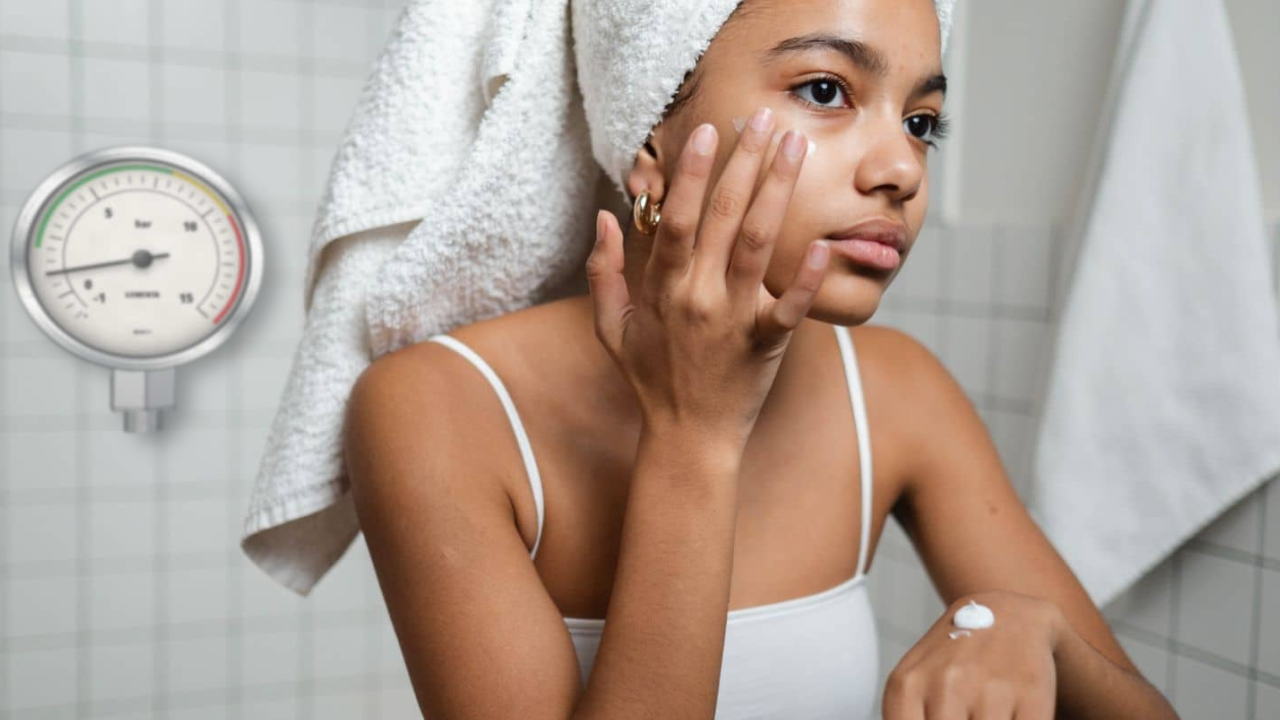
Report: 1 bar
